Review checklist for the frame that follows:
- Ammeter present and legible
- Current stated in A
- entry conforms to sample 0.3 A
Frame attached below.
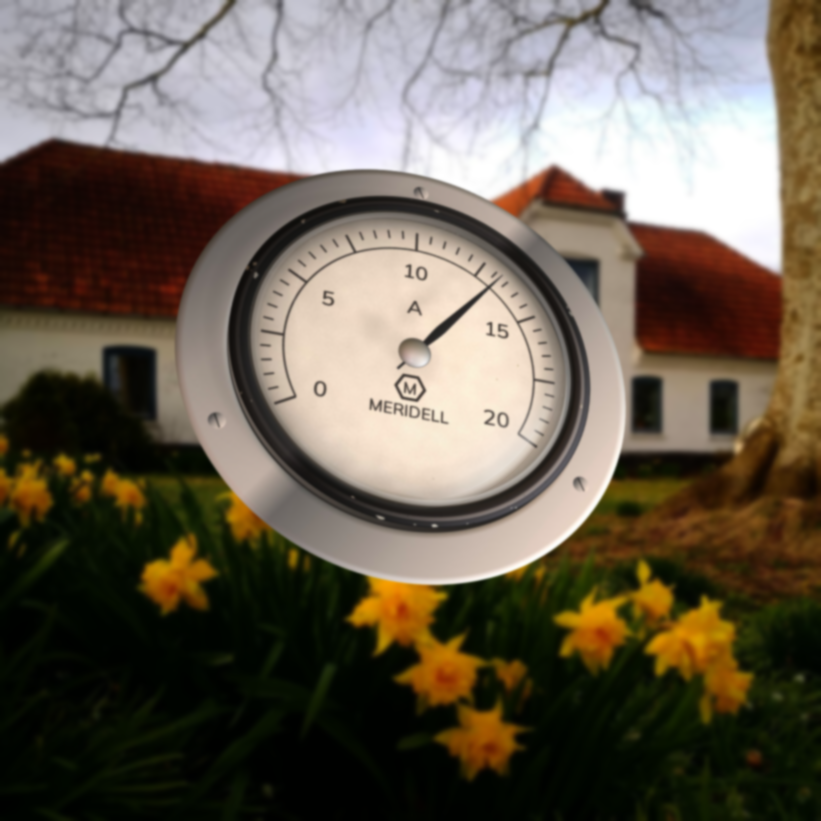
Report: 13.25 A
